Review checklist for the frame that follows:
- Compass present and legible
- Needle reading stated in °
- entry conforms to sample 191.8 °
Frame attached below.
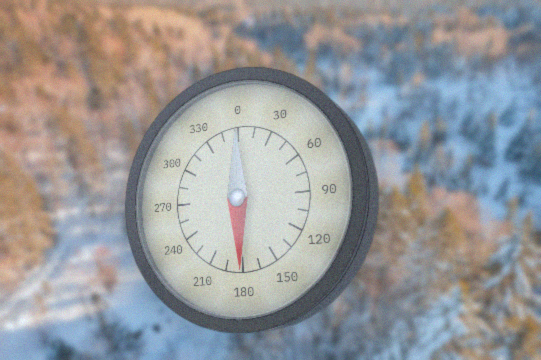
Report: 180 °
